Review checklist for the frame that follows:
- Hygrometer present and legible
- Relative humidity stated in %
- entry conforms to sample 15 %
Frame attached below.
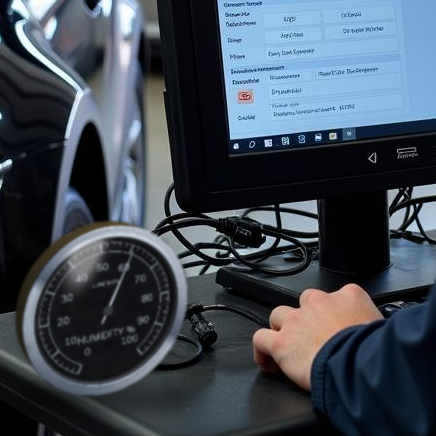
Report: 60 %
